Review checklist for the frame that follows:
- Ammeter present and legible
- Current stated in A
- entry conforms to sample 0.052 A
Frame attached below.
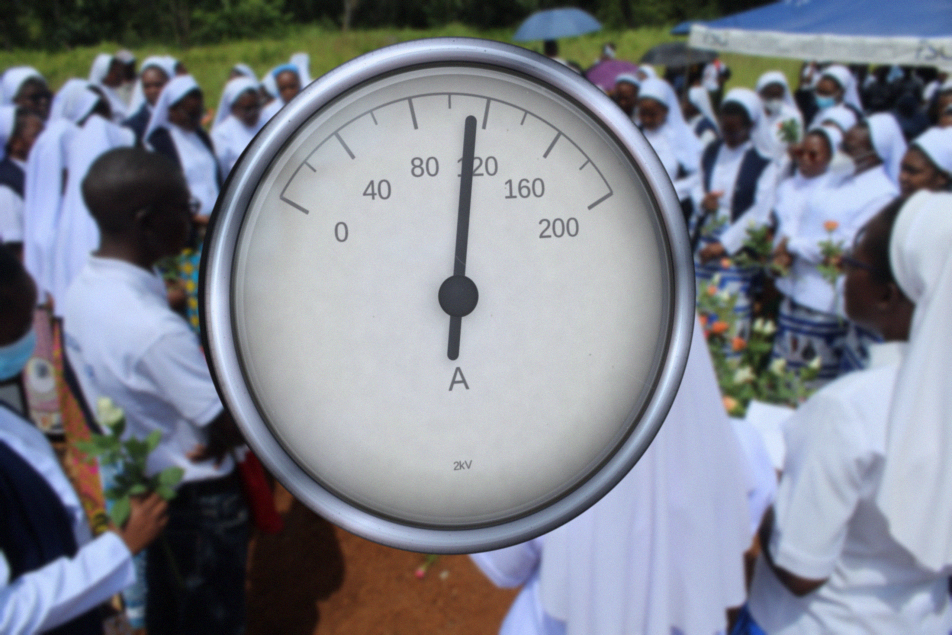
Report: 110 A
